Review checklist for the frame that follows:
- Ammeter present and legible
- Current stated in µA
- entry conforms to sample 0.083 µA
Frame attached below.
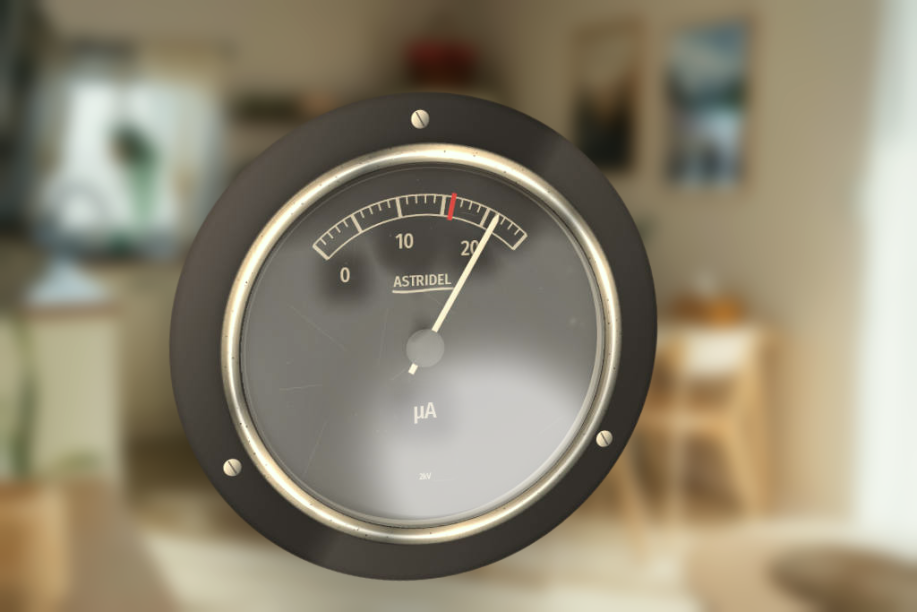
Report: 21 µA
